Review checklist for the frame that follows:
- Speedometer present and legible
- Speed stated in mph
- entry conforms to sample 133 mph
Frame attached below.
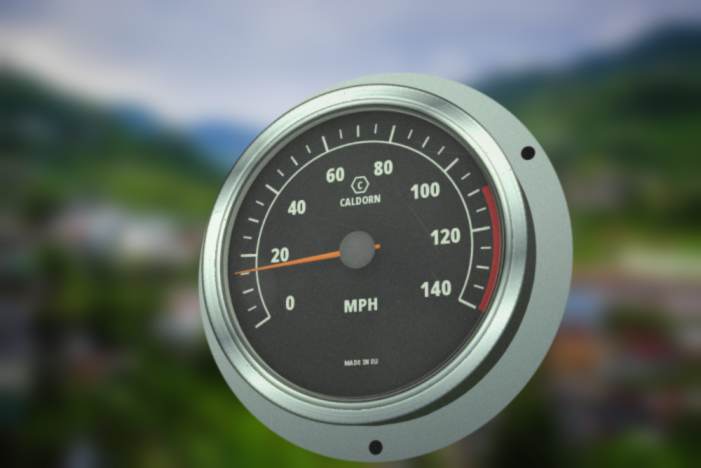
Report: 15 mph
